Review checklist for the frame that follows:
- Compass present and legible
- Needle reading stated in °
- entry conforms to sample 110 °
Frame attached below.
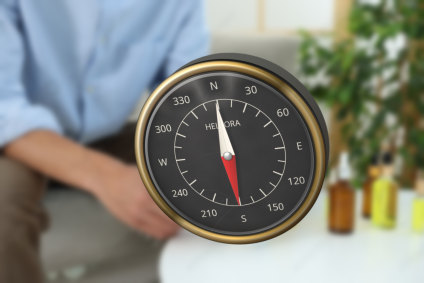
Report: 180 °
